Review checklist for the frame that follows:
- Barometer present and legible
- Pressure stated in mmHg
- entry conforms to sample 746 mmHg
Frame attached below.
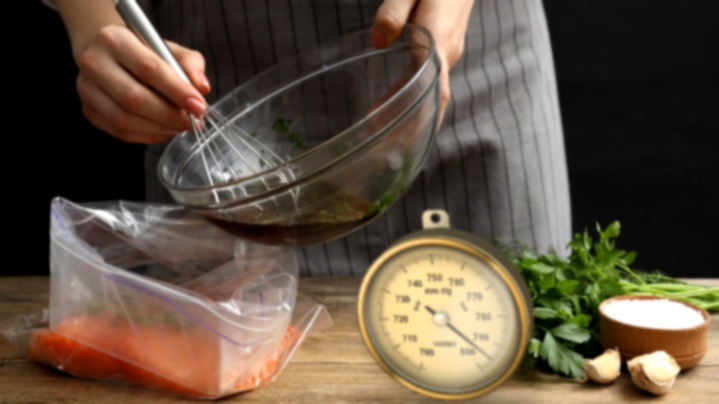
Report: 795 mmHg
